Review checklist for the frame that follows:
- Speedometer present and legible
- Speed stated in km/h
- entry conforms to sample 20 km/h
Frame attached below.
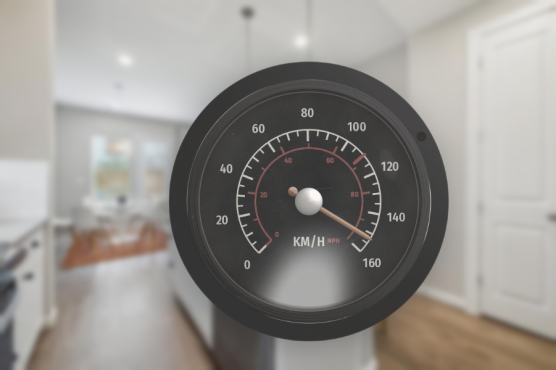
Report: 152.5 km/h
